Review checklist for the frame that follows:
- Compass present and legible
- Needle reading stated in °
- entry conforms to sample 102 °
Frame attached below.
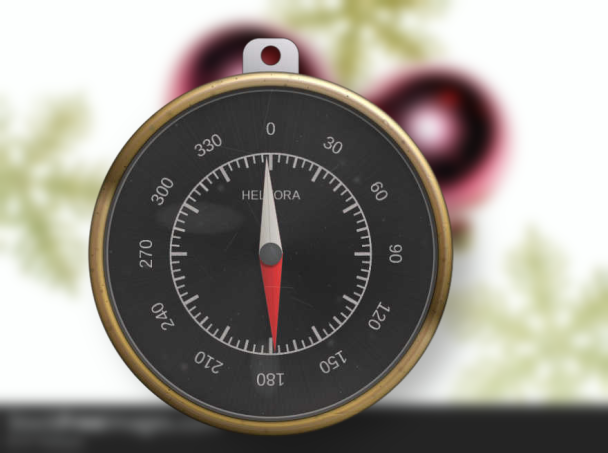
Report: 177.5 °
